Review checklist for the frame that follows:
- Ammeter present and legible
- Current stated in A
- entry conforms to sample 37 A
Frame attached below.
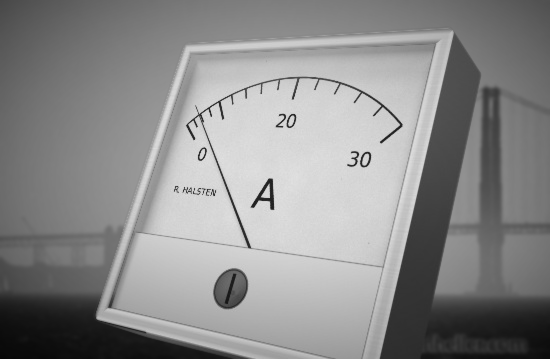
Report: 6 A
